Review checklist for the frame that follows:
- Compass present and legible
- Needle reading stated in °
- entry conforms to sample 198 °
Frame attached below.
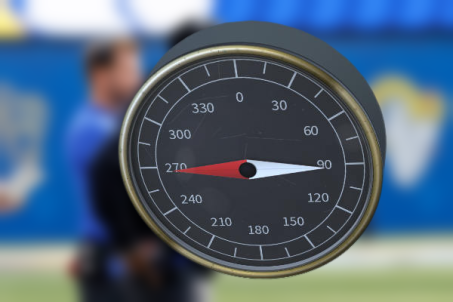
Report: 270 °
